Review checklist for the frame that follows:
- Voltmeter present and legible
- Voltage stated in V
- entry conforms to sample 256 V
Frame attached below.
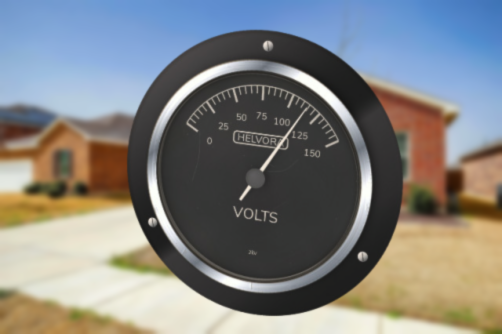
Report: 115 V
